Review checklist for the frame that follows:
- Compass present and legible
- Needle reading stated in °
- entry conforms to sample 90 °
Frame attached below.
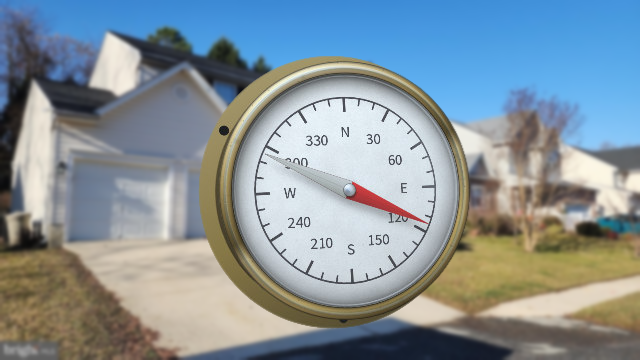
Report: 115 °
